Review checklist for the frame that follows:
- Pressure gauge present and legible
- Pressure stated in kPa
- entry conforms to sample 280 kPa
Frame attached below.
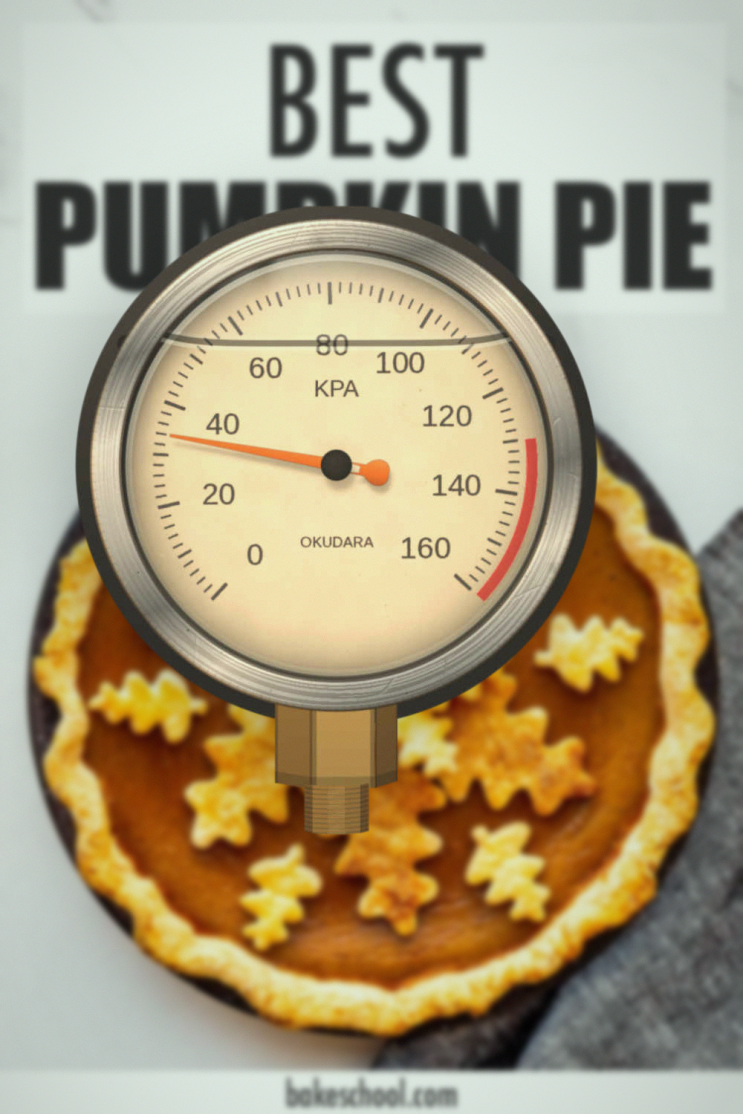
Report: 34 kPa
